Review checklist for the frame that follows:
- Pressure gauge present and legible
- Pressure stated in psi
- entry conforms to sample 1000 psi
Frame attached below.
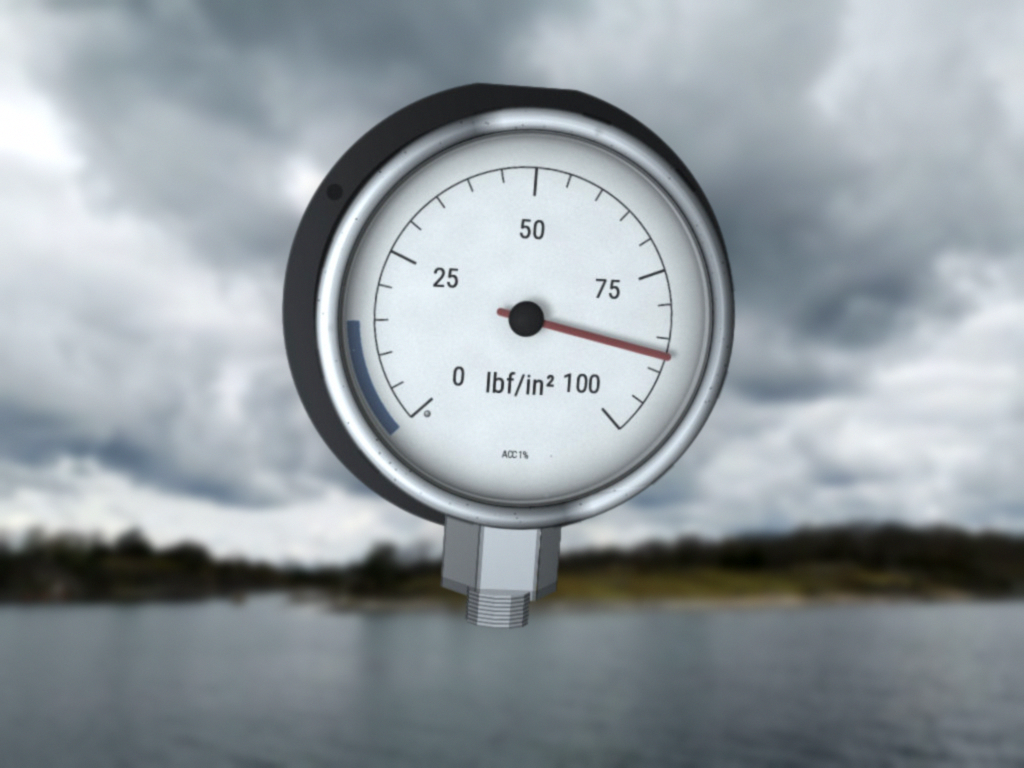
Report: 87.5 psi
